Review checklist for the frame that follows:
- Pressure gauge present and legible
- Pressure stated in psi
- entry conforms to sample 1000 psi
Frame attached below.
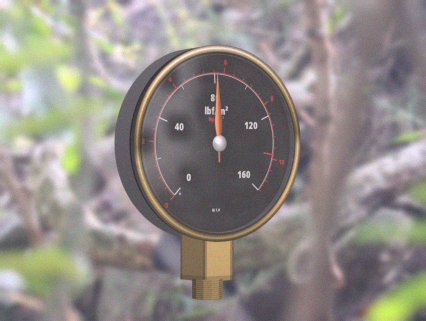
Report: 80 psi
